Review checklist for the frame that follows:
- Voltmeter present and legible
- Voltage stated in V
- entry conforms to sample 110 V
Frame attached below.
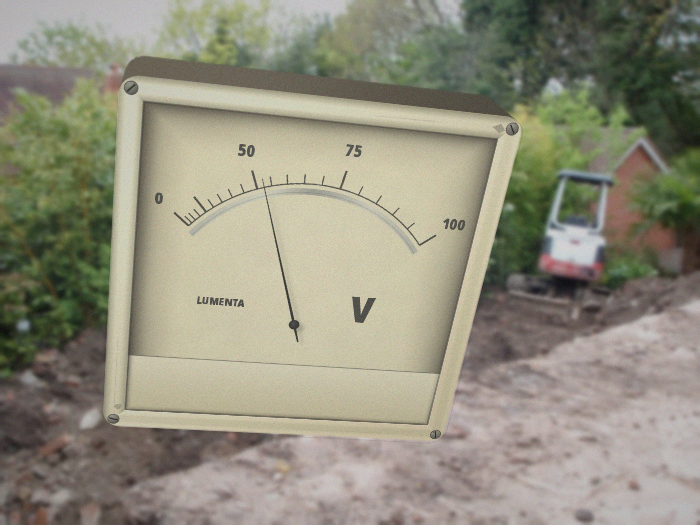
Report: 52.5 V
